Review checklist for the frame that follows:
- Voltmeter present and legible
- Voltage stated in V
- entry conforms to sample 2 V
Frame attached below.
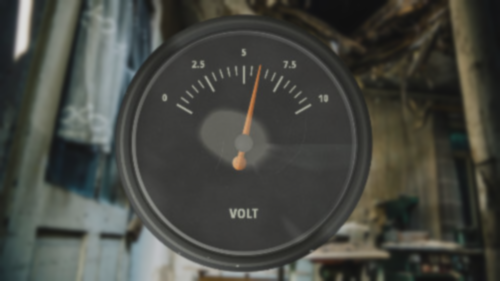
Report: 6 V
